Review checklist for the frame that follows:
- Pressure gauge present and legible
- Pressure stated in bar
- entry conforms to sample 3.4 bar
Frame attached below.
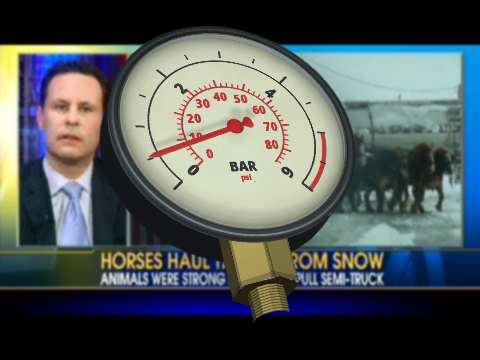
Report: 0.5 bar
